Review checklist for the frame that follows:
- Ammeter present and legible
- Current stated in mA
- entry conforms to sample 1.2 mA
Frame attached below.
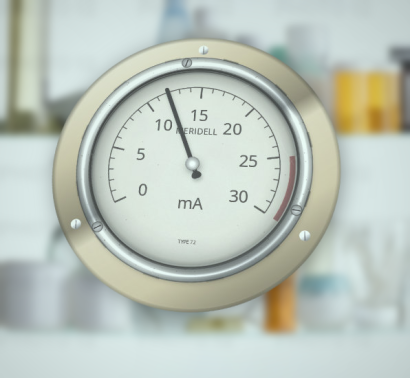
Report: 12 mA
